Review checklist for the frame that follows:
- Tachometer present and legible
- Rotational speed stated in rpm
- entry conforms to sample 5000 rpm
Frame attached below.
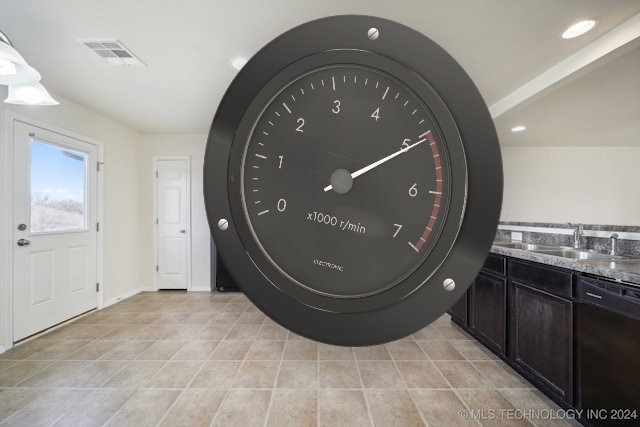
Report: 5100 rpm
